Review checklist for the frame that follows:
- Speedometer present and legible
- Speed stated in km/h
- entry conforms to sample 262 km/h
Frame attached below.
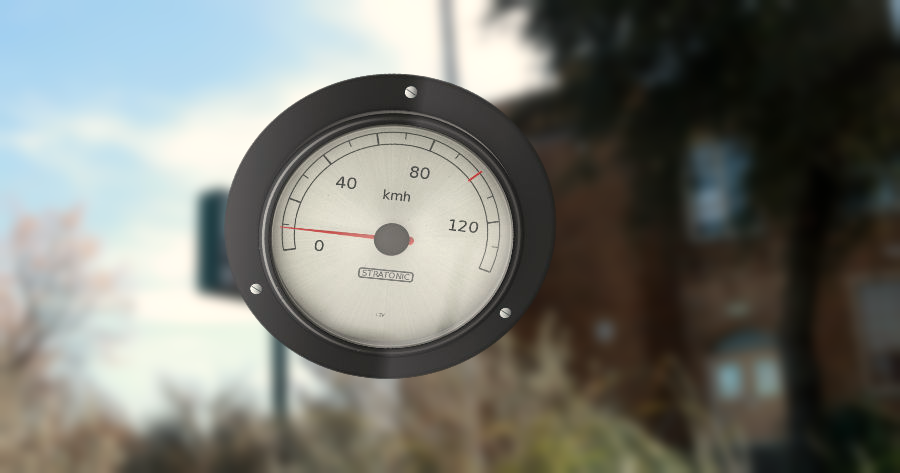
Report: 10 km/h
